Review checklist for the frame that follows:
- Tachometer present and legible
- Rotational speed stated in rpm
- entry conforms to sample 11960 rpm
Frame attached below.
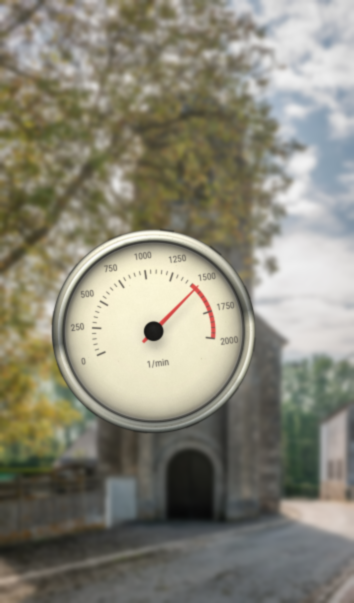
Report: 1500 rpm
